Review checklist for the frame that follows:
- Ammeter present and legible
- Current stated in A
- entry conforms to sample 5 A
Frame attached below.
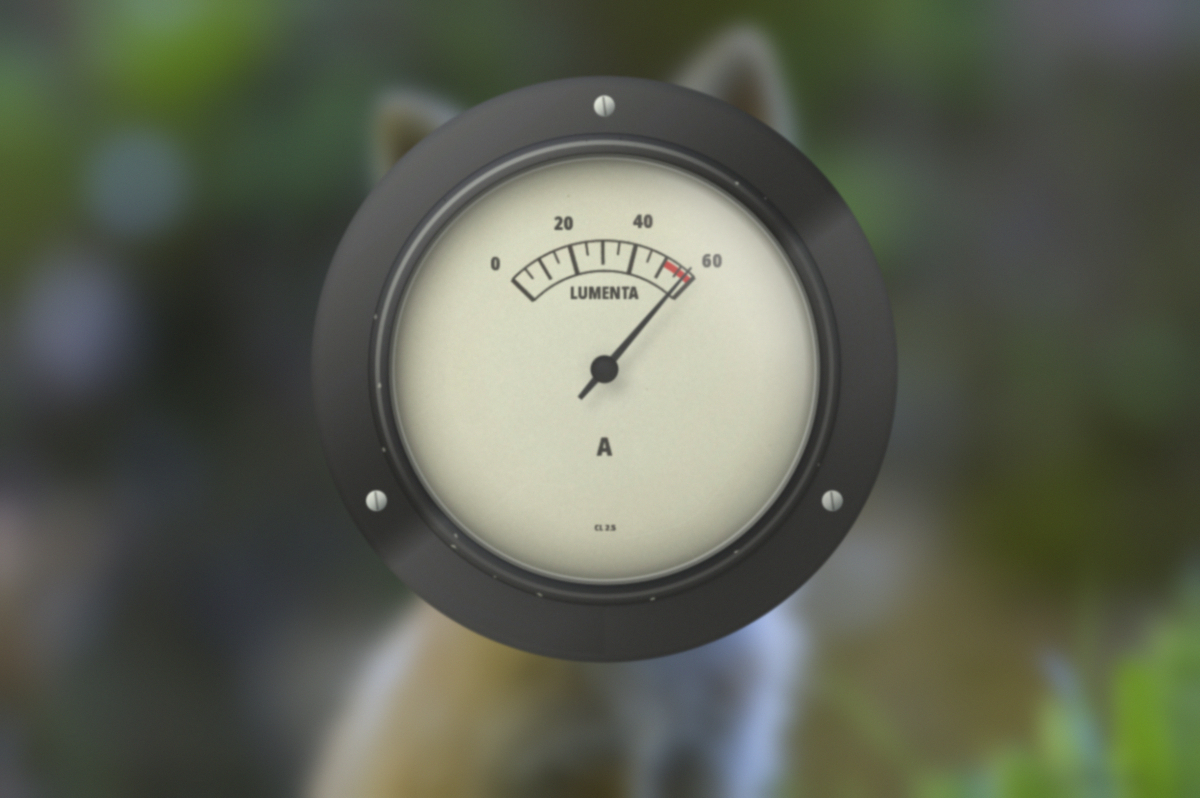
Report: 57.5 A
